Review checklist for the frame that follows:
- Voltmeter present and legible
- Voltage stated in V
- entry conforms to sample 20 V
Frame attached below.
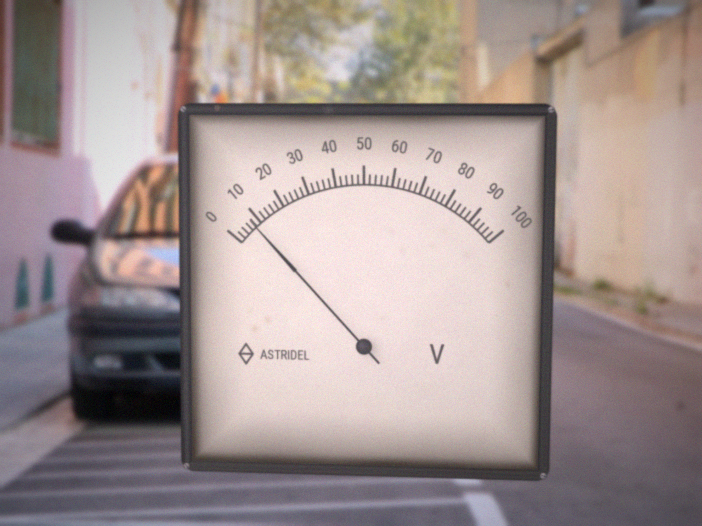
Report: 8 V
